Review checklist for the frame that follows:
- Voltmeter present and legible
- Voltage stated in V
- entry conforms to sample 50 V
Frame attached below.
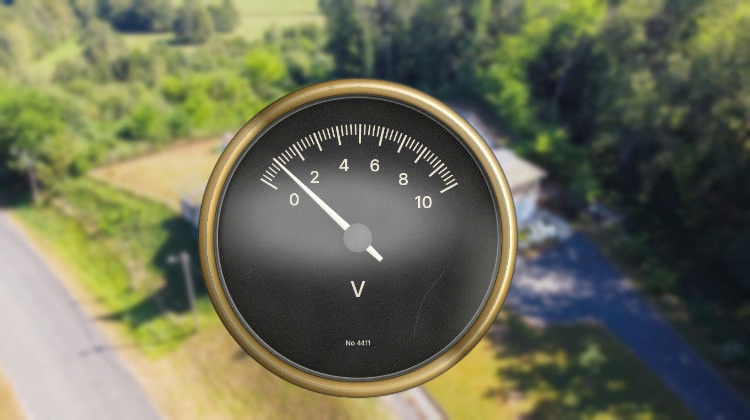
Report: 1 V
